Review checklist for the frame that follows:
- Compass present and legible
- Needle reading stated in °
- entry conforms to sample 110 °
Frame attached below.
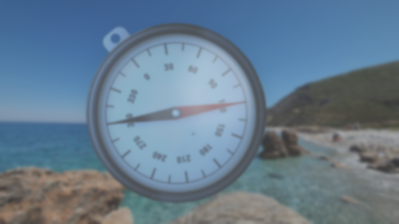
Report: 120 °
